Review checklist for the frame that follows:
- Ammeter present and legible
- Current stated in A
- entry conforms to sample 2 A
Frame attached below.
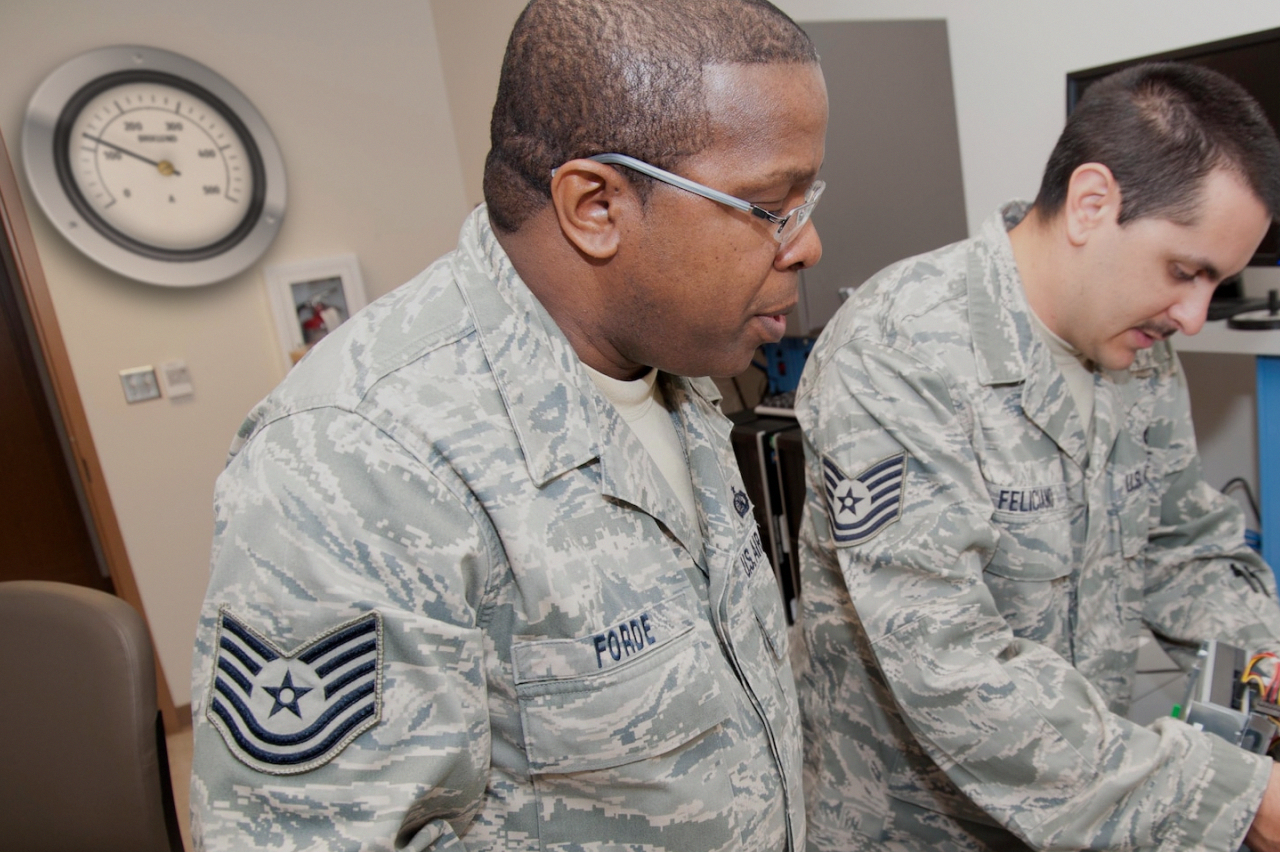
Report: 120 A
